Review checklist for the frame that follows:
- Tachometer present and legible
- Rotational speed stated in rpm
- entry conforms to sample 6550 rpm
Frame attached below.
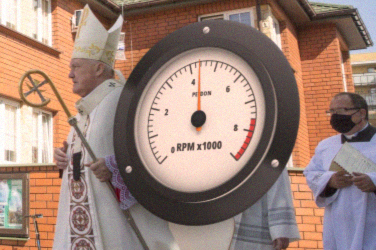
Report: 4400 rpm
